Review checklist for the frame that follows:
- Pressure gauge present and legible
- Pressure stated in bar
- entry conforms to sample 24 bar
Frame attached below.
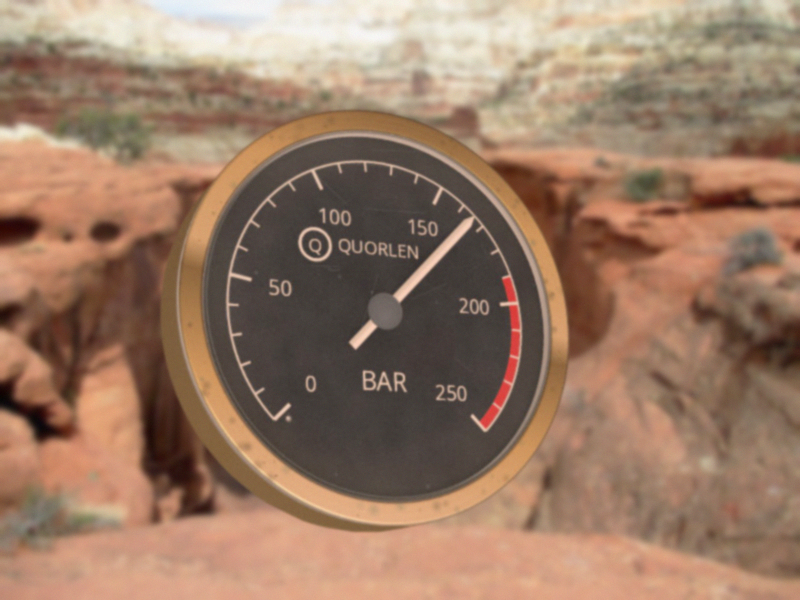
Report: 165 bar
